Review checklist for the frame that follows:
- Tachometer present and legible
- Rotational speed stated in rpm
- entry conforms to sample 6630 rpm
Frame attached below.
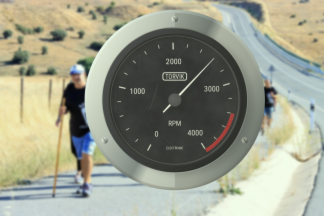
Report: 2600 rpm
